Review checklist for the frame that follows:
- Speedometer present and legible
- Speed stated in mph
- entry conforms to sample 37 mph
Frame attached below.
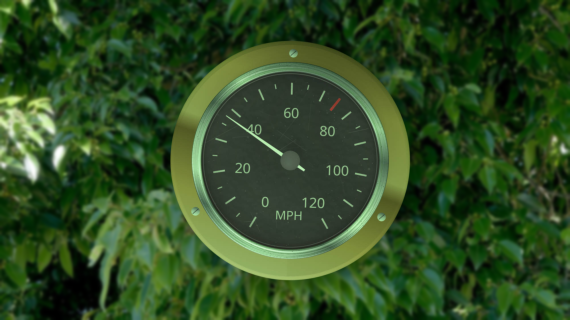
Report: 37.5 mph
